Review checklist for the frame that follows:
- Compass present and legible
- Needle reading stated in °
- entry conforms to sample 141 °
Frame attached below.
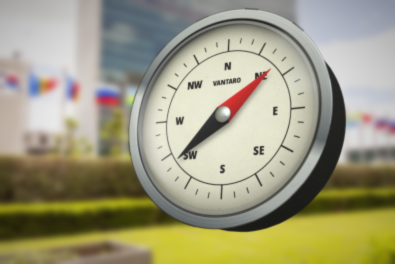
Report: 50 °
